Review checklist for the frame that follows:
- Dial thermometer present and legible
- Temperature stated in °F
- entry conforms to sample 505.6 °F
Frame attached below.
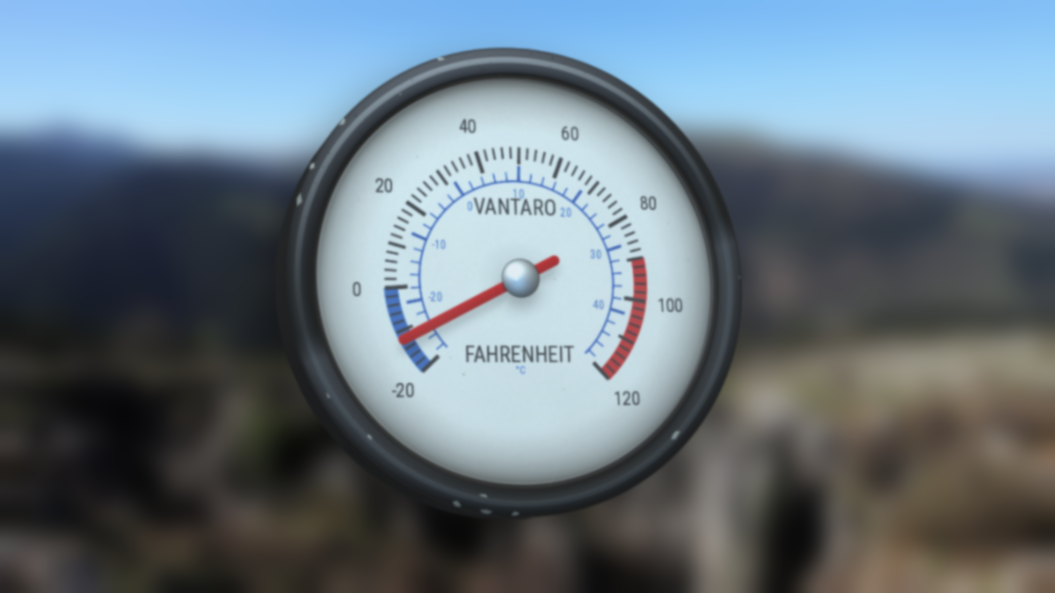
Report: -12 °F
